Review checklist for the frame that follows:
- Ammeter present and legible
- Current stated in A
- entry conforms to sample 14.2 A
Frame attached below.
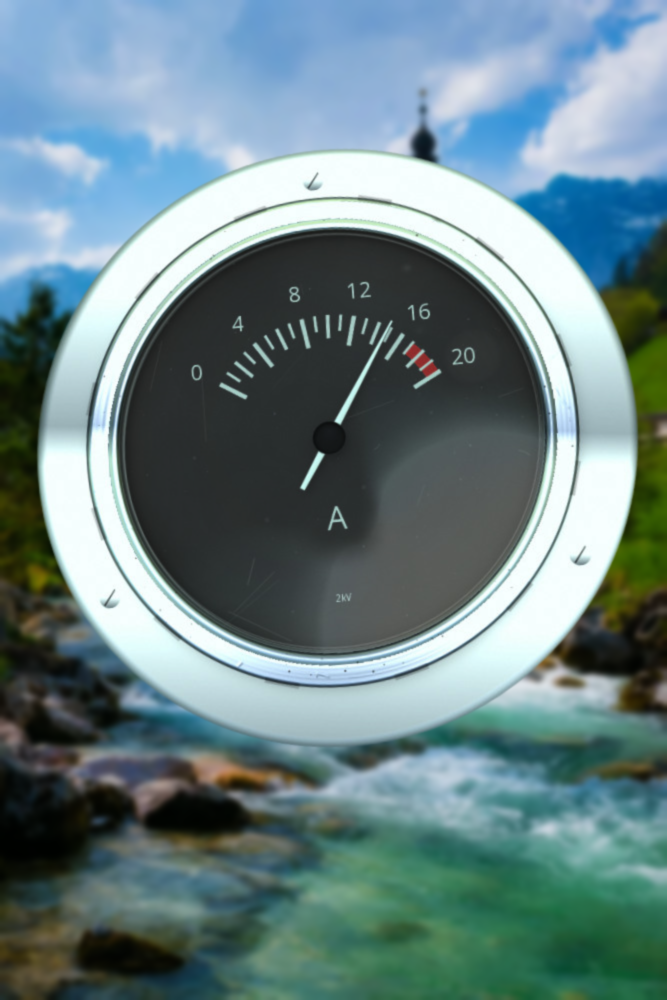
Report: 15 A
